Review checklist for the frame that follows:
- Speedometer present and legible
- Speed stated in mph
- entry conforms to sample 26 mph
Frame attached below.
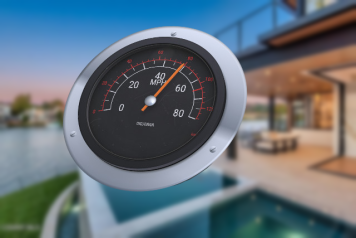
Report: 50 mph
